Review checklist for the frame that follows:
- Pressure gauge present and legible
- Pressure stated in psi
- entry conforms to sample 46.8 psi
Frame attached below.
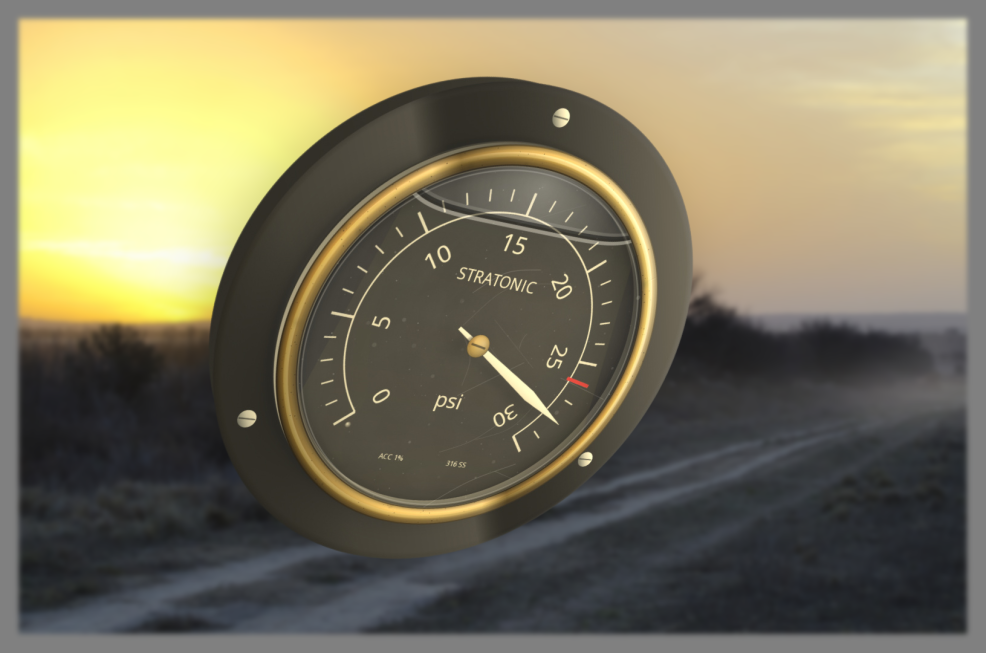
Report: 28 psi
